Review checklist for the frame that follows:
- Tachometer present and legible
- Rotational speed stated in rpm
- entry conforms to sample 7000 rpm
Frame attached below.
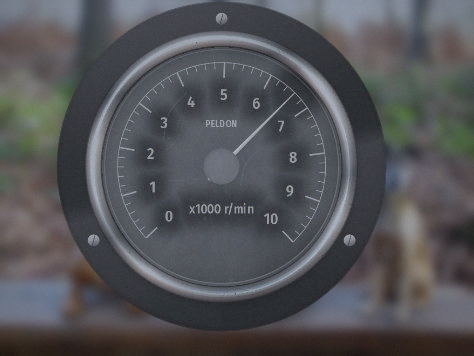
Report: 6600 rpm
